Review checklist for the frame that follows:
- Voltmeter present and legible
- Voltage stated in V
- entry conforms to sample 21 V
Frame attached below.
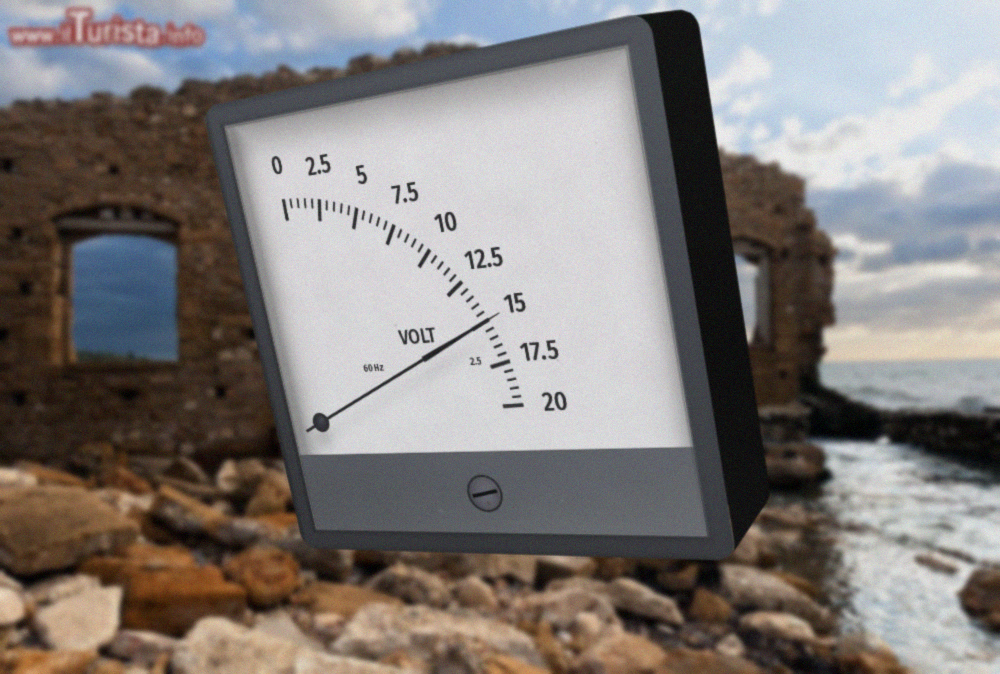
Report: 15 V
